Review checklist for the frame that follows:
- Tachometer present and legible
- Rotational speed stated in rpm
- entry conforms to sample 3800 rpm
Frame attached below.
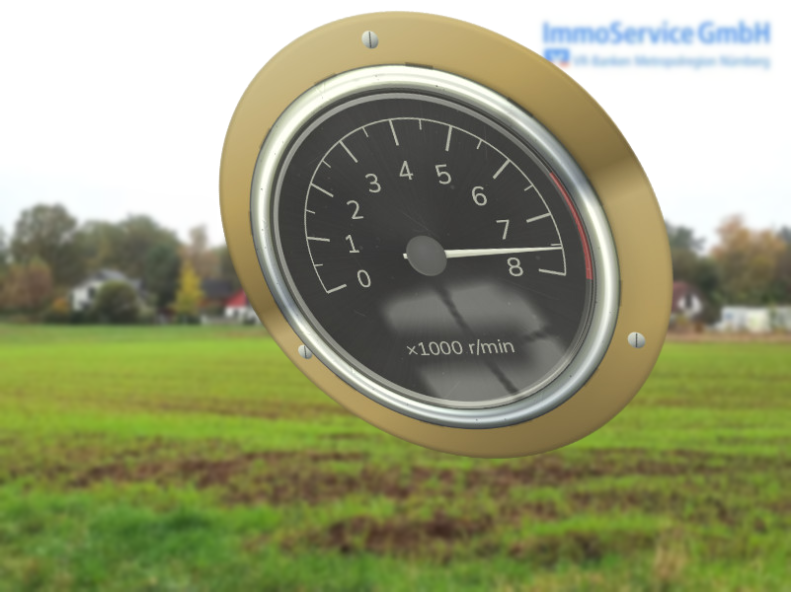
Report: 7500 rpm
